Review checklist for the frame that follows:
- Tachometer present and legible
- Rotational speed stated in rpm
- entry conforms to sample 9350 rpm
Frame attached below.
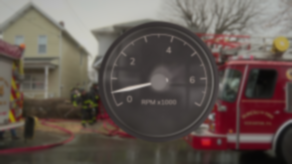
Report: 500 rpm
